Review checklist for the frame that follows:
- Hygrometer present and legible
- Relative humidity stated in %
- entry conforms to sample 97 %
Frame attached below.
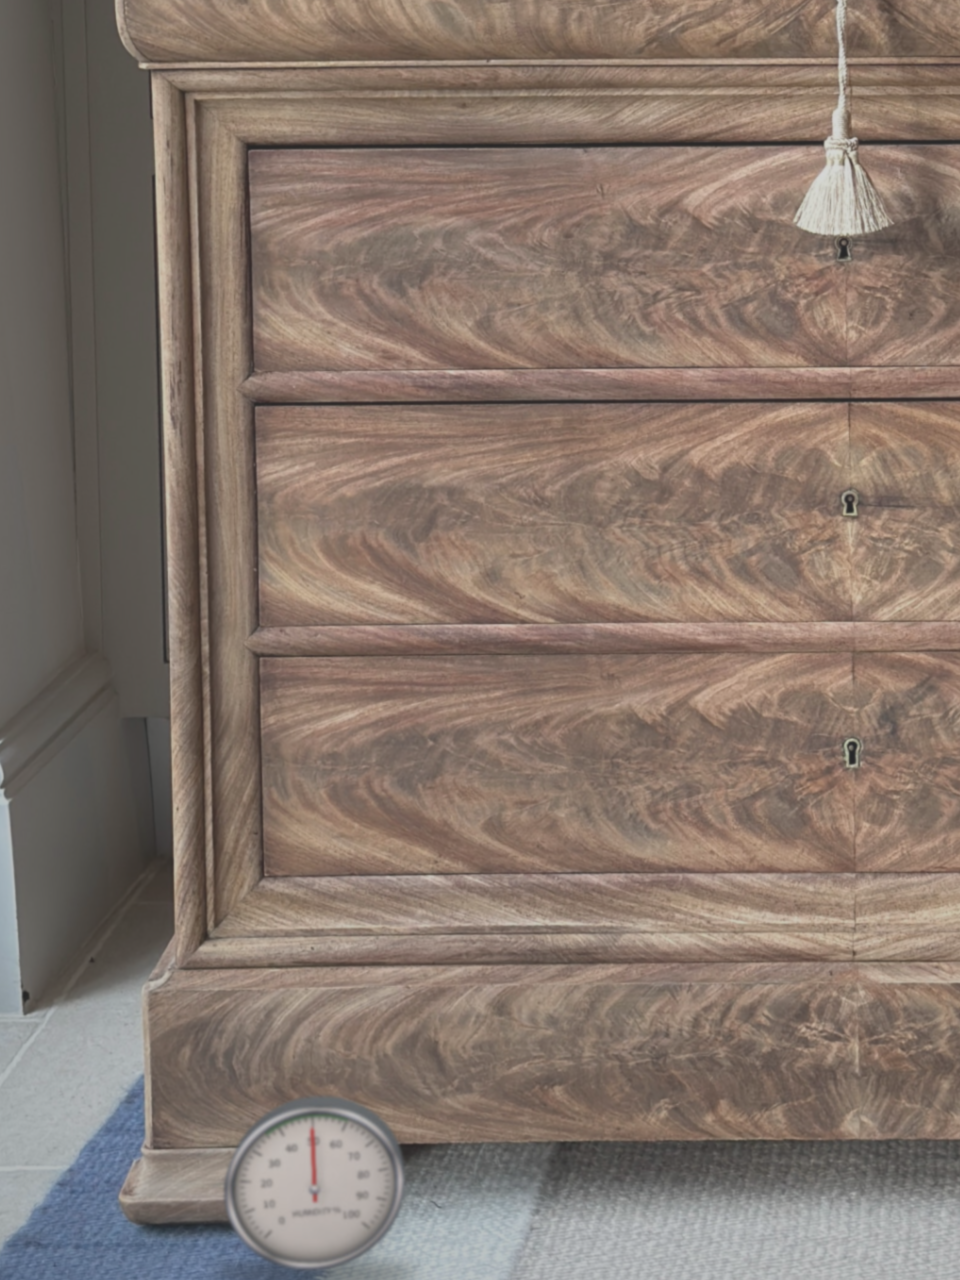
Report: 50 %
